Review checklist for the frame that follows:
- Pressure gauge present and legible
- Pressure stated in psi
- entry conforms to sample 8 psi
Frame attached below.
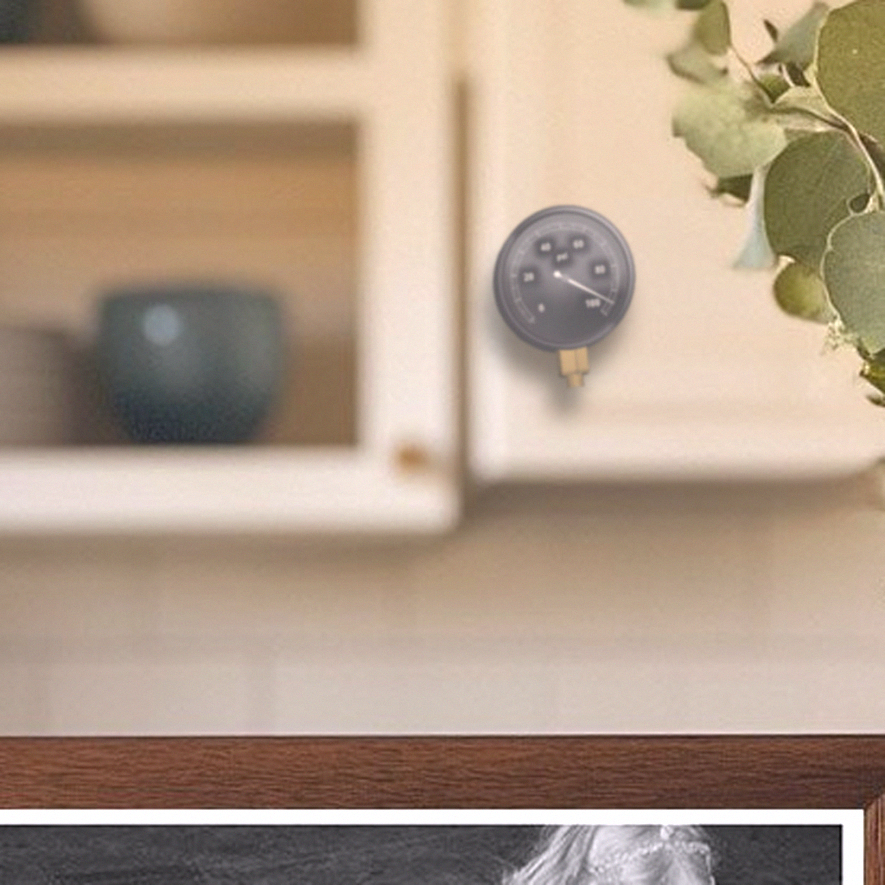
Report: 95 psi
